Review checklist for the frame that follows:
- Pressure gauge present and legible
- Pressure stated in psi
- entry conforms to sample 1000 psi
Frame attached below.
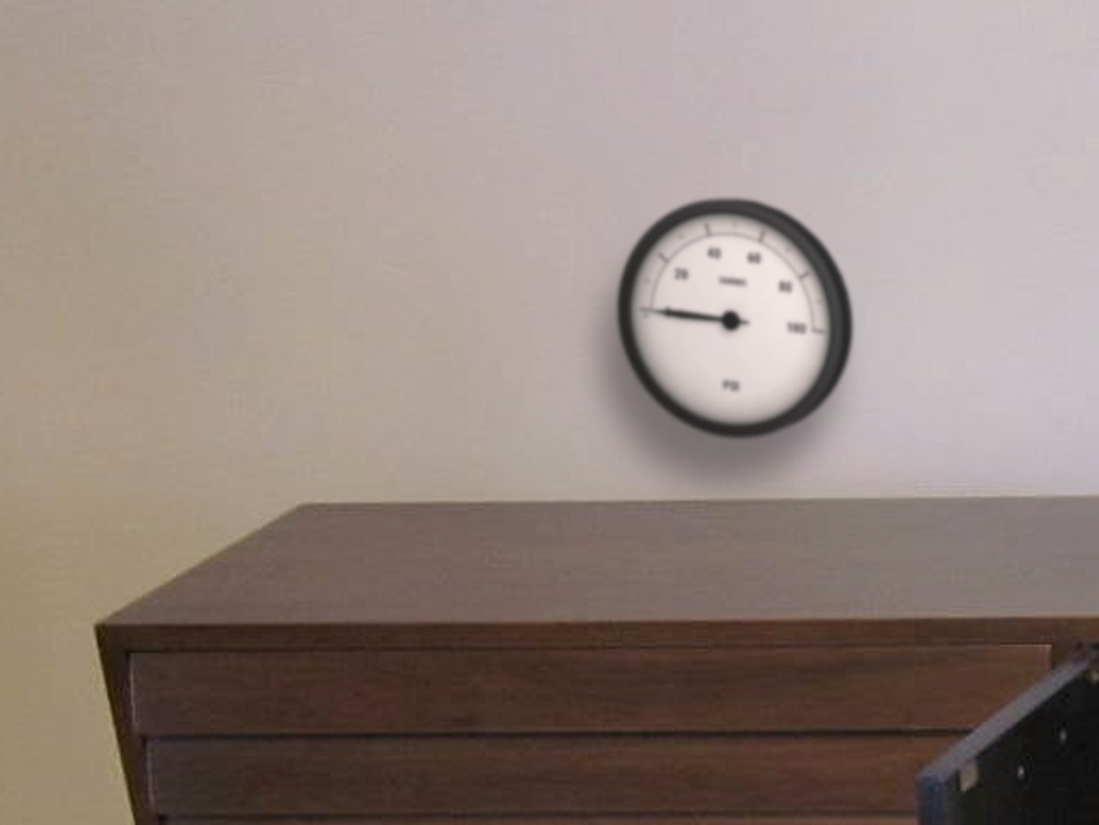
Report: 0 psi
